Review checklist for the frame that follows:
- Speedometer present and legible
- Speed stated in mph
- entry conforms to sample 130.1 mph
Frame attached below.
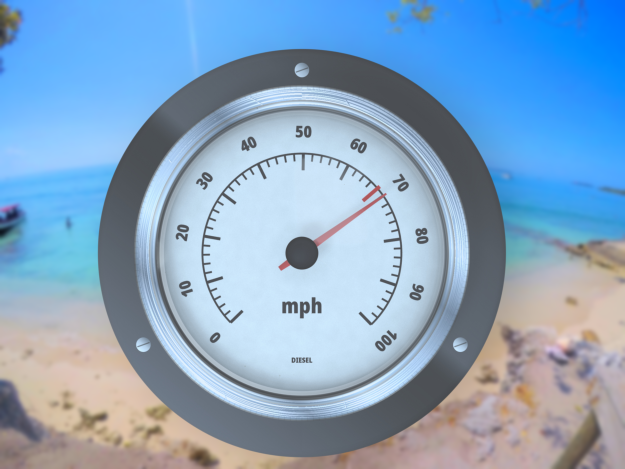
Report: 70 mph
